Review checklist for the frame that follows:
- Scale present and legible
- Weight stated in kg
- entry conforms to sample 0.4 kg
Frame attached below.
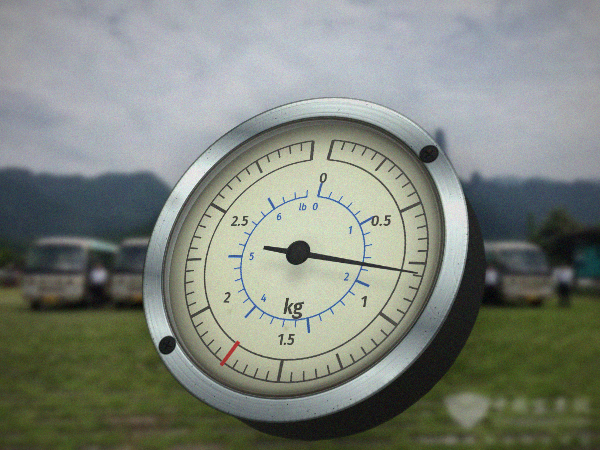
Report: 0.8 kg
